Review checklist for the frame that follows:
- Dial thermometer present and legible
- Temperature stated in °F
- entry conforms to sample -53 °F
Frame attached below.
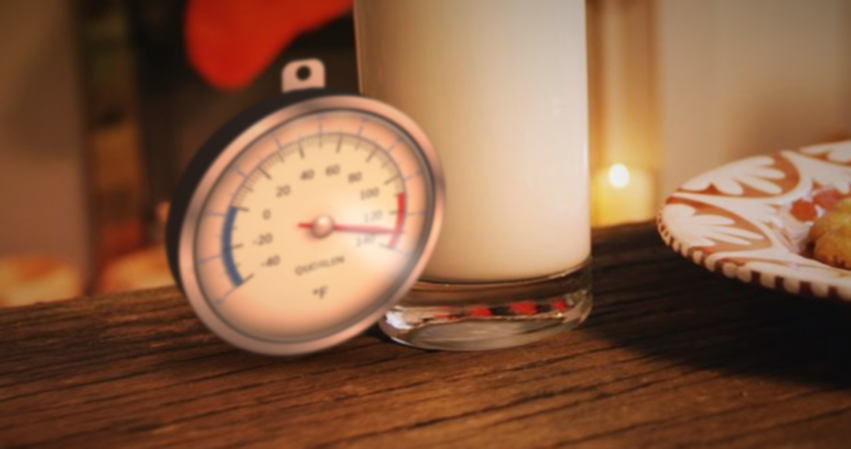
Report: 130 °F
